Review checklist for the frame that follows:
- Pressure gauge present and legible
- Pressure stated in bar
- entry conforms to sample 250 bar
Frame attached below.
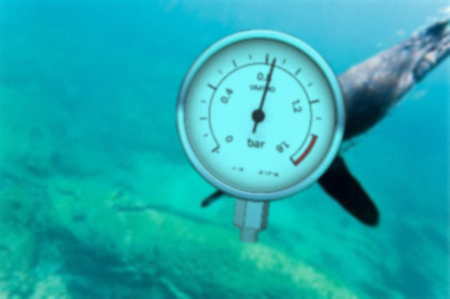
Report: 0.85 bar
